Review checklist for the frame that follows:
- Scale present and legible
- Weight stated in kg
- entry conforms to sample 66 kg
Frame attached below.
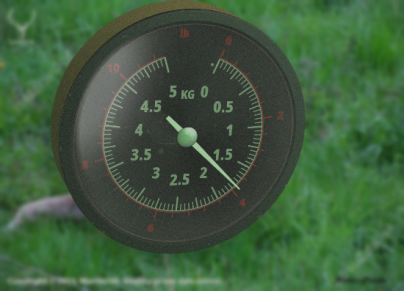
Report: 1.75 kg
